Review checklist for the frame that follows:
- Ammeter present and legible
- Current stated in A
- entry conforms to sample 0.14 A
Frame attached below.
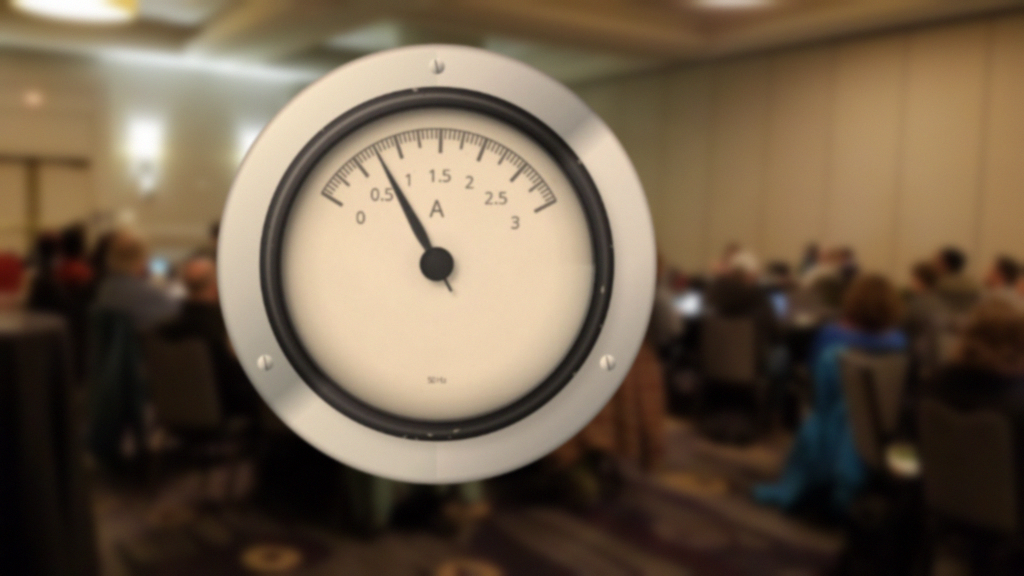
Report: 0.75 A
